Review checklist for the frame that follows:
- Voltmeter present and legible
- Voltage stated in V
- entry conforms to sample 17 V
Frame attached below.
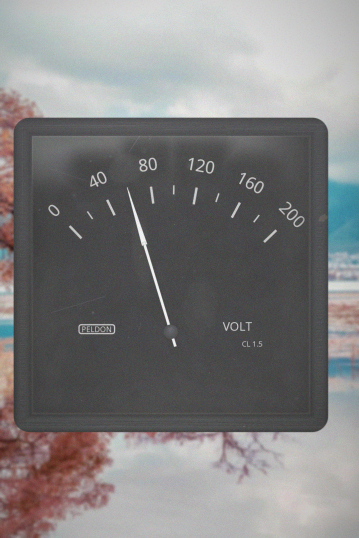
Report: 60 V
